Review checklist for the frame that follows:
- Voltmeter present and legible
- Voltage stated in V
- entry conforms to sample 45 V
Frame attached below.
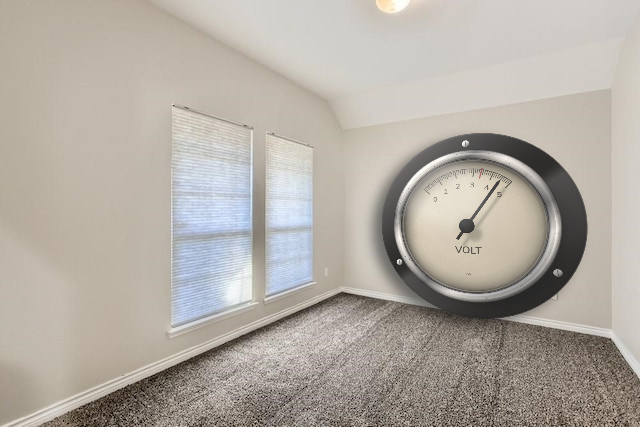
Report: 4.5 V
